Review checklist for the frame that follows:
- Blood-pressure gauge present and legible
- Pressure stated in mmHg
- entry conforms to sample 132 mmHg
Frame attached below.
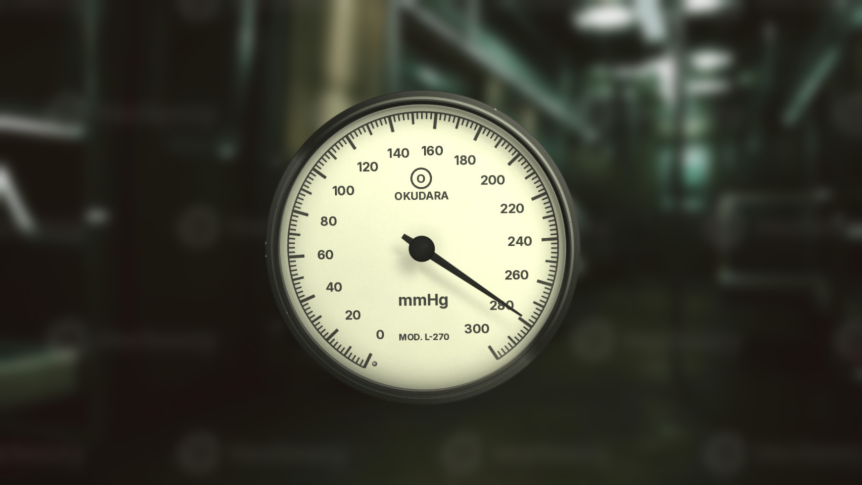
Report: 278 mmHg
